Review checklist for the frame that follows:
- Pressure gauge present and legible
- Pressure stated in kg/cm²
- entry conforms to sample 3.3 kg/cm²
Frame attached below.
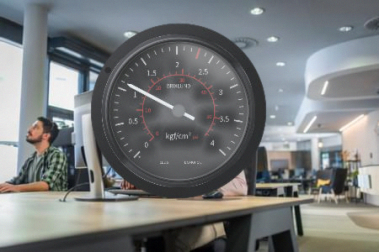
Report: 1.1 kg/cm²
